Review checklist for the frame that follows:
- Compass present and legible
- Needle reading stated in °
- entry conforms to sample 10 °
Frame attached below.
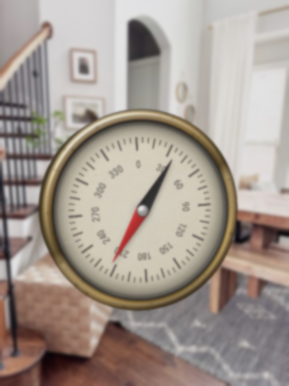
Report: 215 °
